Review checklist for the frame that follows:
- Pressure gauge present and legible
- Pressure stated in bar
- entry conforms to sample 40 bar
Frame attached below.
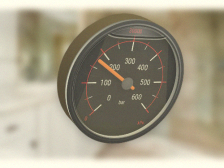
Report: 175 bar
